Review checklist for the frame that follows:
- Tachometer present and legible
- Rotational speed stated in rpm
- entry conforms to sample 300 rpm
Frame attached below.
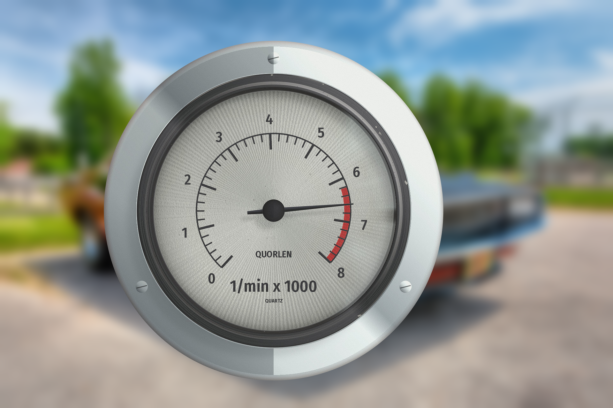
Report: 6600 rpm
